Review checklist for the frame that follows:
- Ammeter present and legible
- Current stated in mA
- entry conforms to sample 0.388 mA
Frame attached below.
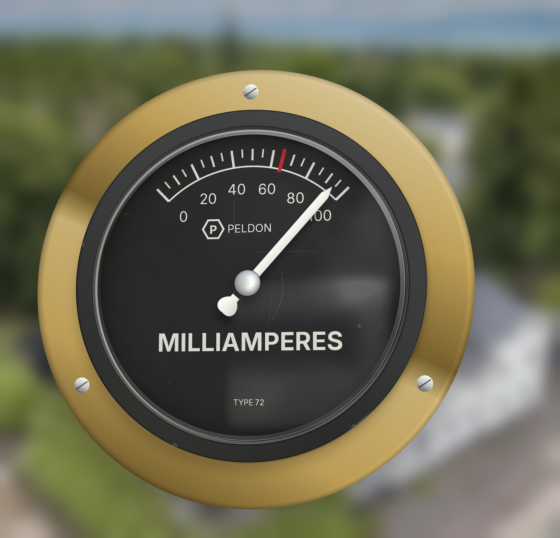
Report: 95 mA
